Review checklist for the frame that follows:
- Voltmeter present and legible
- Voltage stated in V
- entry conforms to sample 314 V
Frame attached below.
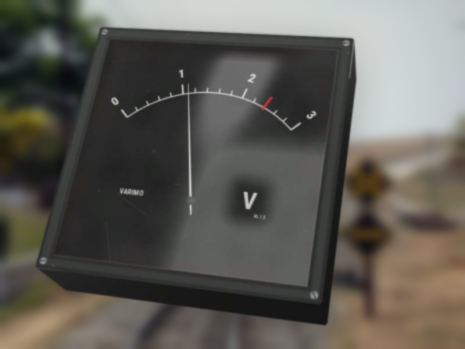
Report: 1.1 V
